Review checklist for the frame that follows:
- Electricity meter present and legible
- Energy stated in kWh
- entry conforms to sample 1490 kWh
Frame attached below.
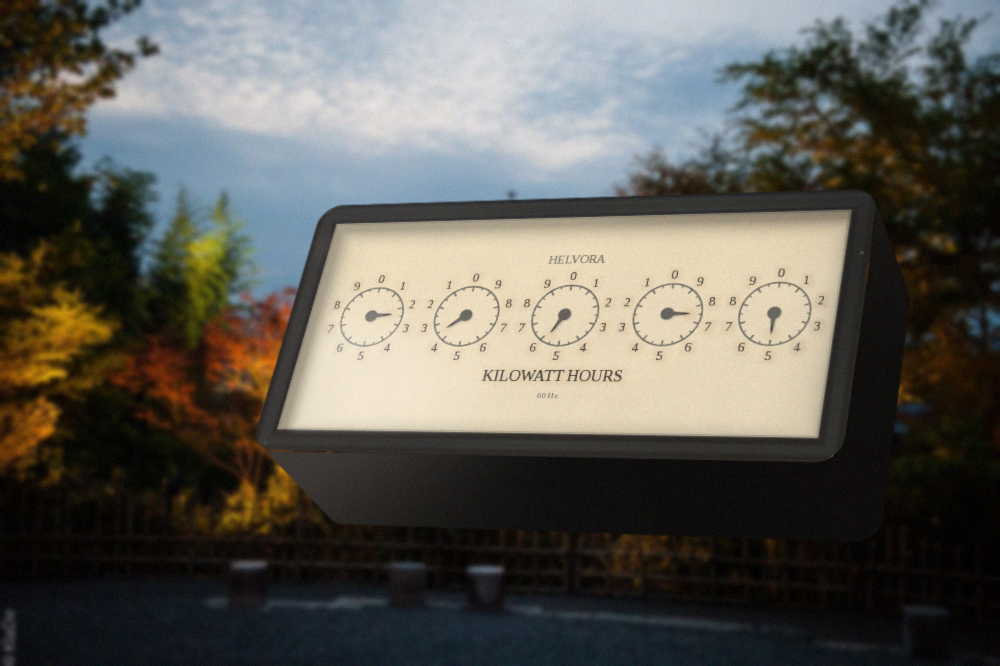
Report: 23575 kWh
